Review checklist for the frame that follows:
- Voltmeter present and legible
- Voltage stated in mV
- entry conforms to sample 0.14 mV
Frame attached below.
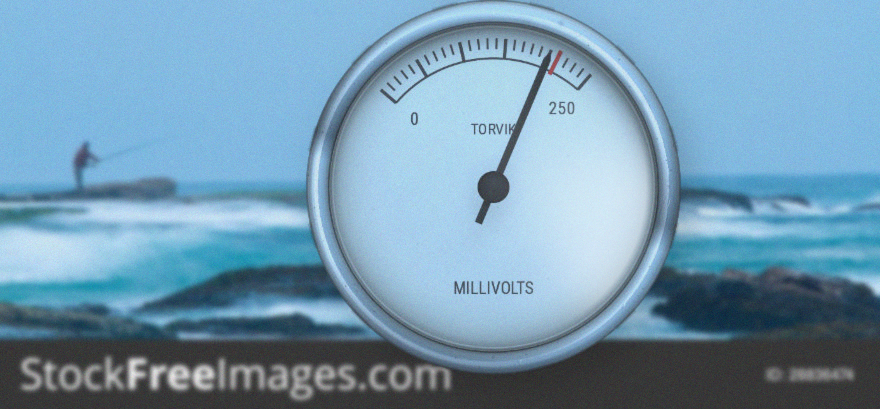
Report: 200 mV
